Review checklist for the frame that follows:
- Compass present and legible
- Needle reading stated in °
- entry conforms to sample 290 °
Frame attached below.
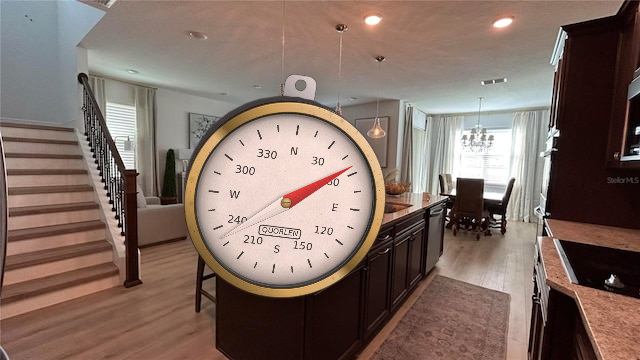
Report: 52.5 °
